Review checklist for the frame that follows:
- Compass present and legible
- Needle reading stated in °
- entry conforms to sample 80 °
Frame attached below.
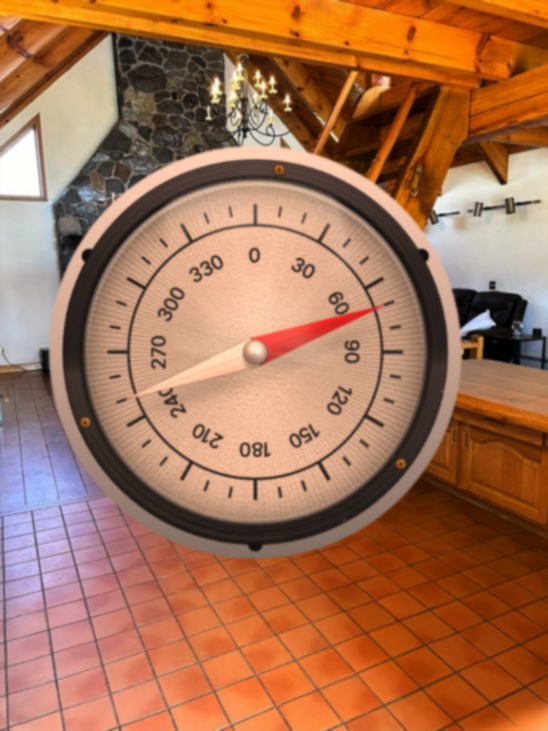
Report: 70 °
